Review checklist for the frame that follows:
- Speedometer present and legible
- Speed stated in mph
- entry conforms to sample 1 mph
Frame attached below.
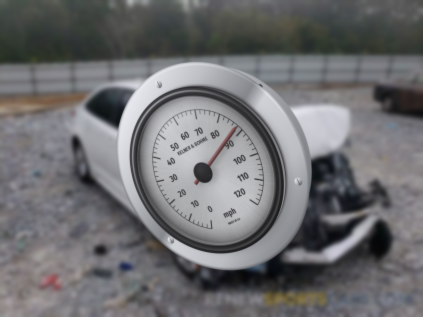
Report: 88 mph
